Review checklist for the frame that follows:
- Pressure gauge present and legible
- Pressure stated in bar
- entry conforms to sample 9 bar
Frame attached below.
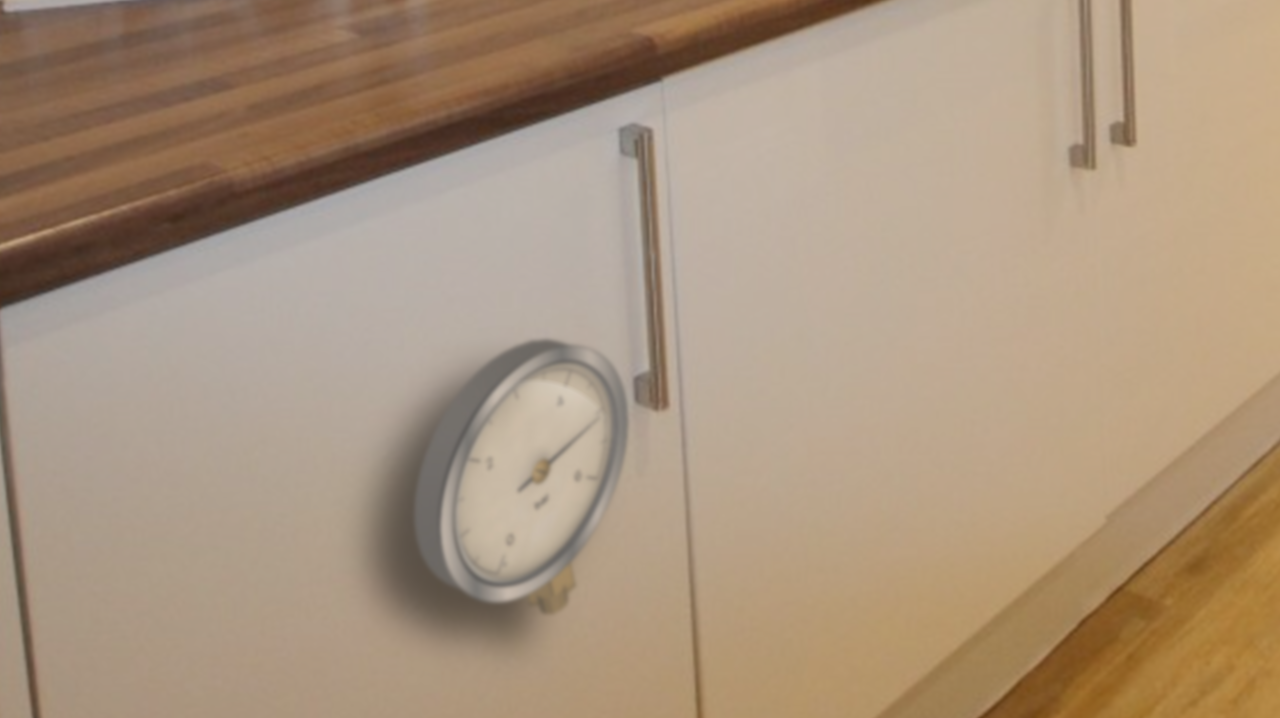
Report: 5 bar
